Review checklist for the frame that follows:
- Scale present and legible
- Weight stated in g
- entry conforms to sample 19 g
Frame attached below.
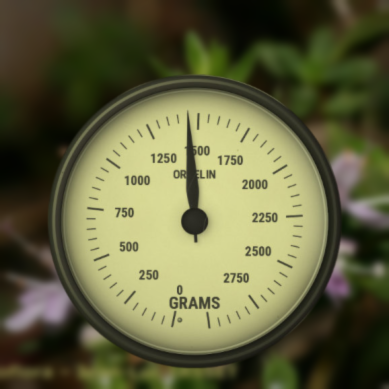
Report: 1450 g
